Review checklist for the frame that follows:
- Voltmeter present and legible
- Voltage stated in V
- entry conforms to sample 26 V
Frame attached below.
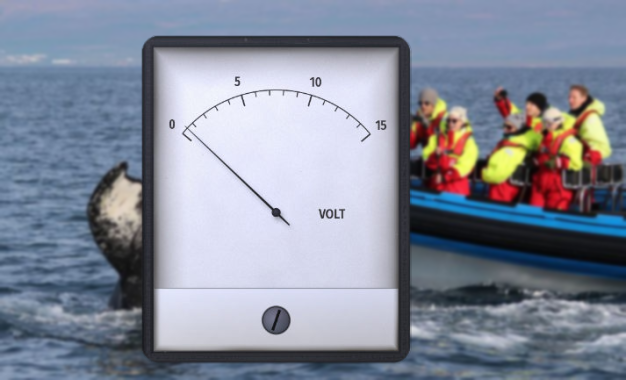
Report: 0.5 V
